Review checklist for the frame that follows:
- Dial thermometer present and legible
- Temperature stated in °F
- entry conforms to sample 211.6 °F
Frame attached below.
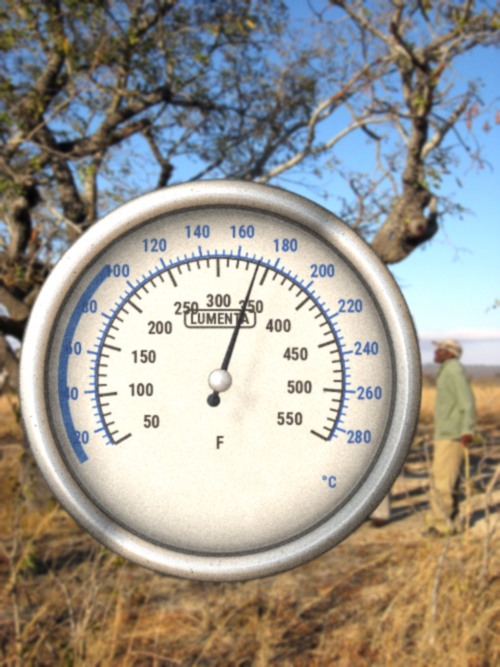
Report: 340 °F
